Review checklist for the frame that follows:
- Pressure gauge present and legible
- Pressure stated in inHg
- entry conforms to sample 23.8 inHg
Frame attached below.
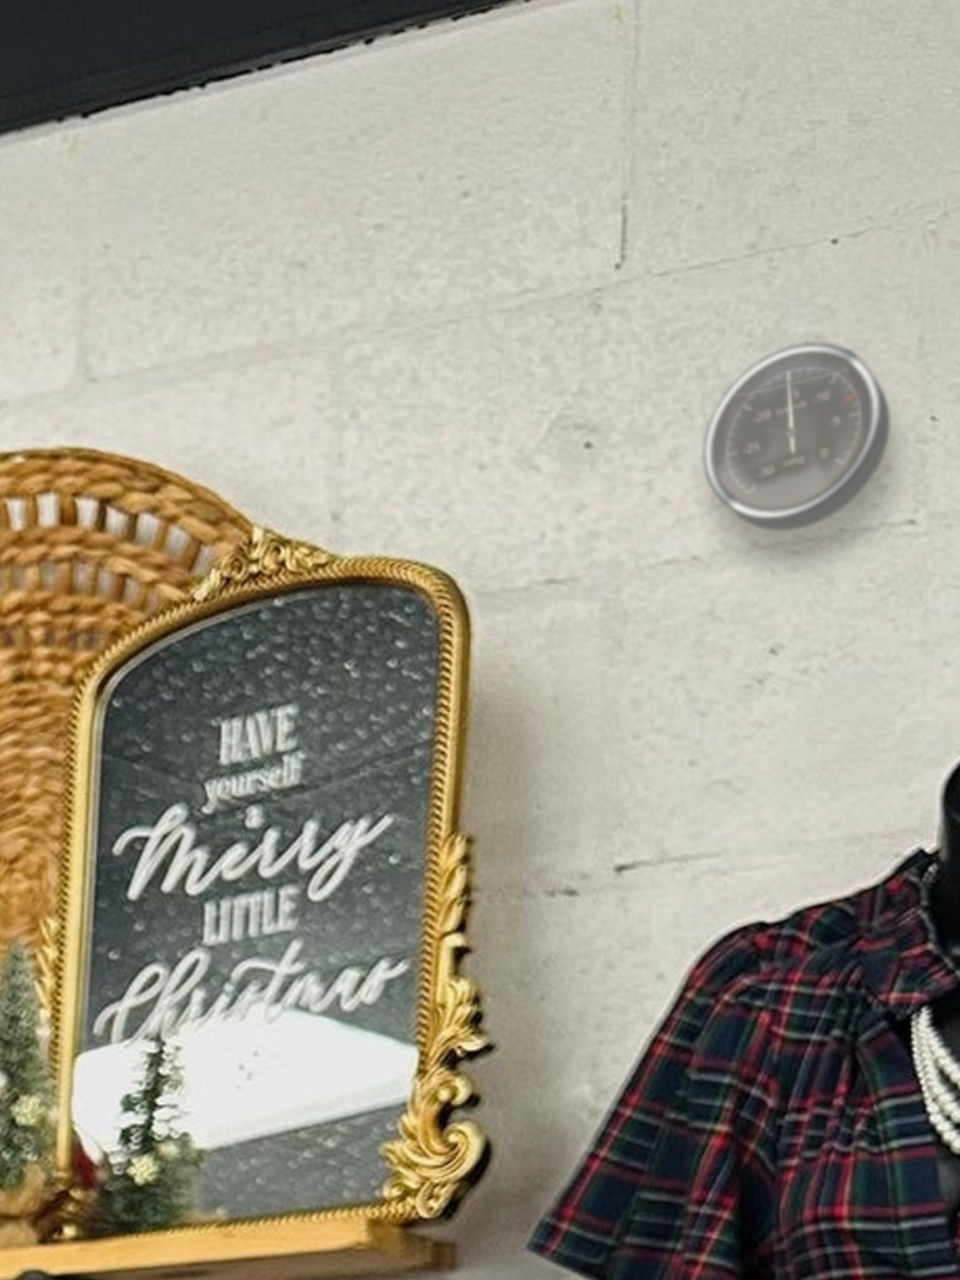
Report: -15 inHg
